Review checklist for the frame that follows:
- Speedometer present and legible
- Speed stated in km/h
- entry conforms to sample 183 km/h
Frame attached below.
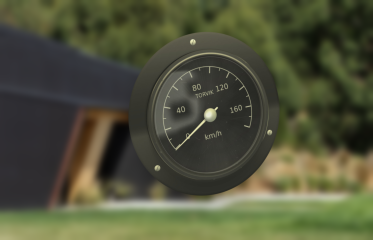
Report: 0 km/h
